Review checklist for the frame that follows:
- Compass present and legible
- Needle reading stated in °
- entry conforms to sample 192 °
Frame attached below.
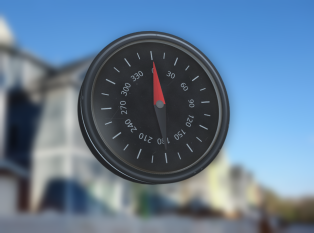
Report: 0 °
